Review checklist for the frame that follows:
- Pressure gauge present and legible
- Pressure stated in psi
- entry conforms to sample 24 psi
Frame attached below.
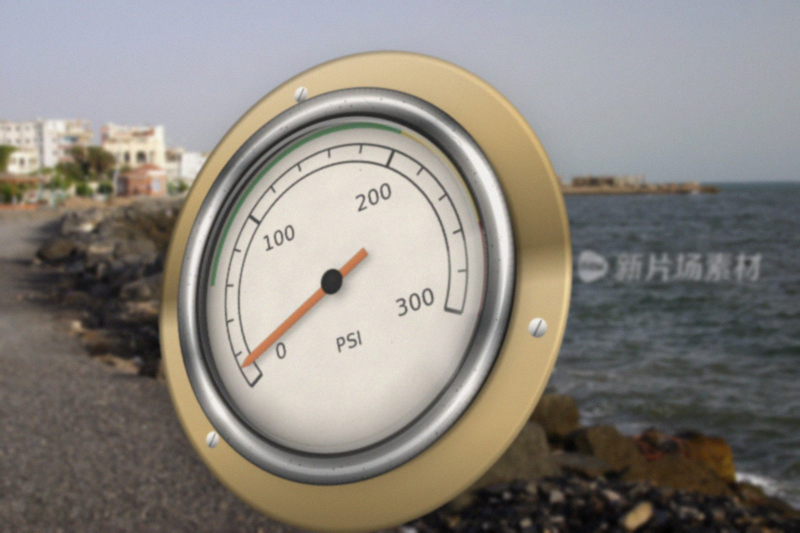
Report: 10 psi
